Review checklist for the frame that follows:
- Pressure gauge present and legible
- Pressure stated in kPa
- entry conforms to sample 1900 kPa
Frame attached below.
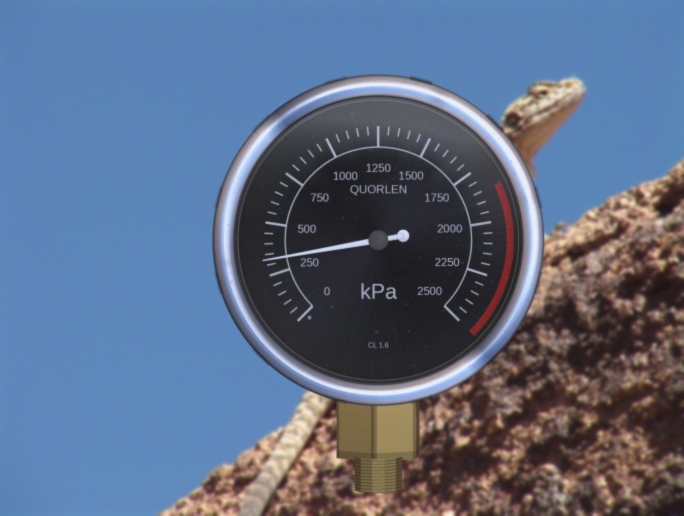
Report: 325 kPa
